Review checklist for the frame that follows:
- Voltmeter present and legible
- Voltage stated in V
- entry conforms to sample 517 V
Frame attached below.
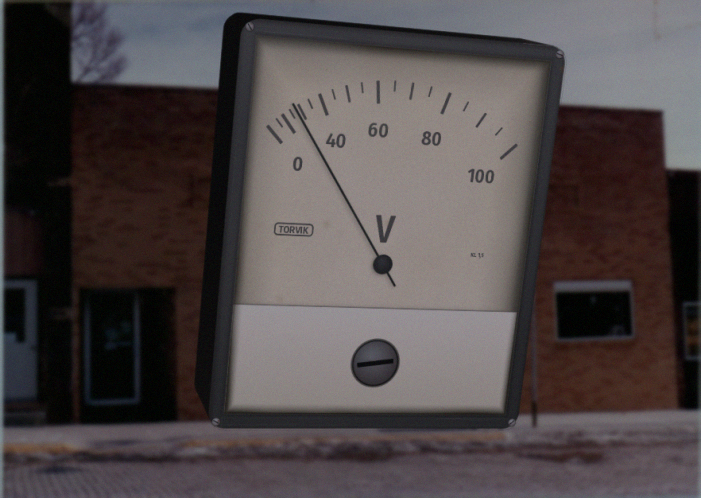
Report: 27.5 V
